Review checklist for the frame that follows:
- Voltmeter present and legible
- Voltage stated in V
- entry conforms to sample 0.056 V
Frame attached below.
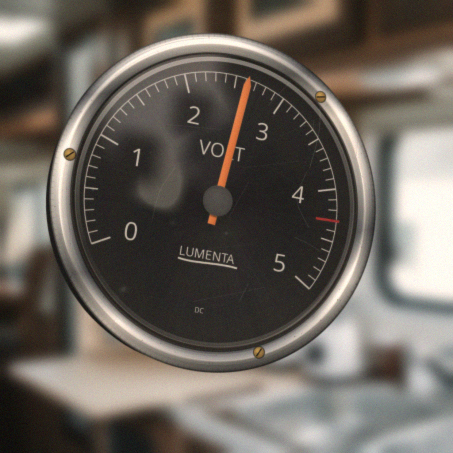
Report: 2.6 V
